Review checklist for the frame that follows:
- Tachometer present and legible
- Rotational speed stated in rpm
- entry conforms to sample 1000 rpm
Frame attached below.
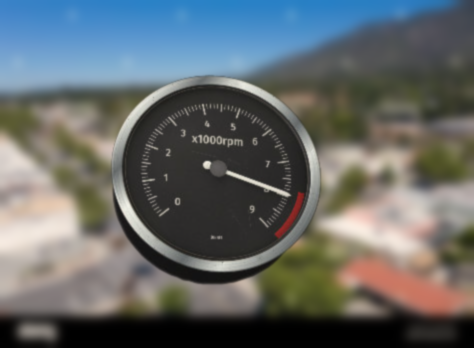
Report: 8000 rpm
